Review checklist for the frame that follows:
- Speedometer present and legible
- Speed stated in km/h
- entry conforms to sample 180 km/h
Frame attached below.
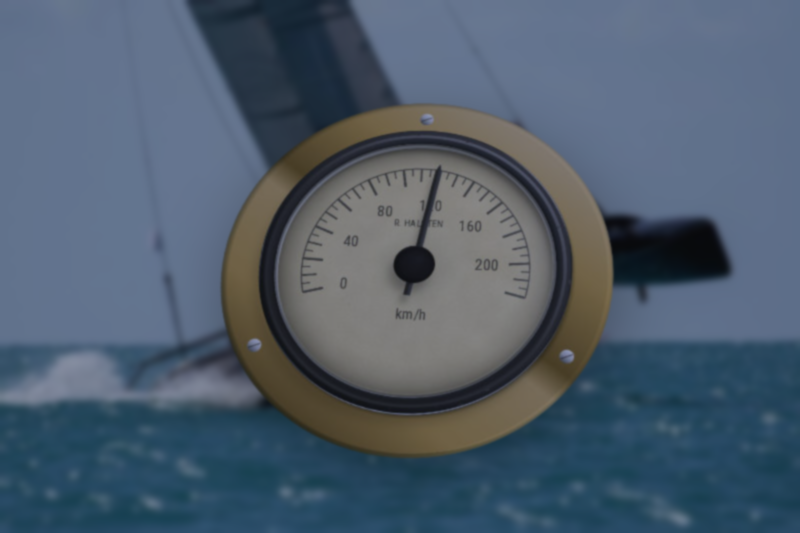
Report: 120 km/h
